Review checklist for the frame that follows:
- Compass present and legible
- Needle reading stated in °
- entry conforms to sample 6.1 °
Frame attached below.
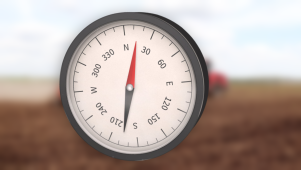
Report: 15 °
